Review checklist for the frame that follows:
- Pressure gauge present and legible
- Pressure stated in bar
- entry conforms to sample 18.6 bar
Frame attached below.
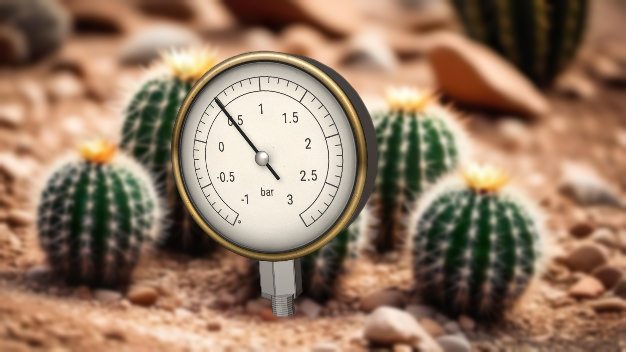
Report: 0.5 bar
